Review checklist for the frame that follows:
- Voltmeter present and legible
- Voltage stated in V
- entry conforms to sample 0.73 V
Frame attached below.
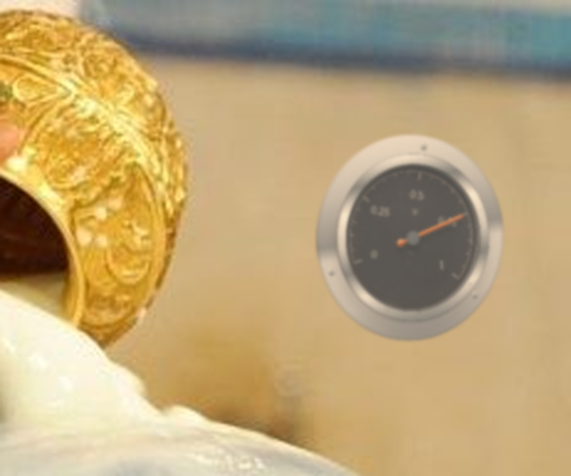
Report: 0.75 V
